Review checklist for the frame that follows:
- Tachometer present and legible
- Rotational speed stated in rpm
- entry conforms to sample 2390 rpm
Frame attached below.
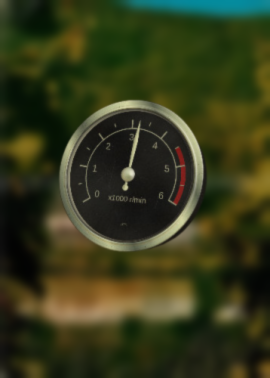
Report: 3250 rpm
